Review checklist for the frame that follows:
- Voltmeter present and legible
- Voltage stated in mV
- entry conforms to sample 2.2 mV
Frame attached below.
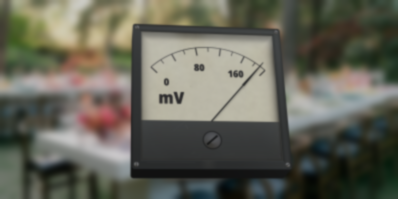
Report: 190 mV
